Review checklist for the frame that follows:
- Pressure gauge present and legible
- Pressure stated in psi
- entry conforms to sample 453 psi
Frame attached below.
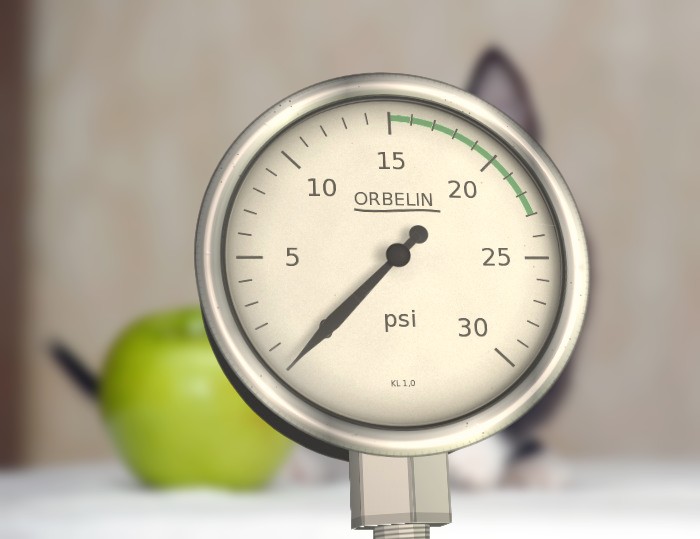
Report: 0 psi
